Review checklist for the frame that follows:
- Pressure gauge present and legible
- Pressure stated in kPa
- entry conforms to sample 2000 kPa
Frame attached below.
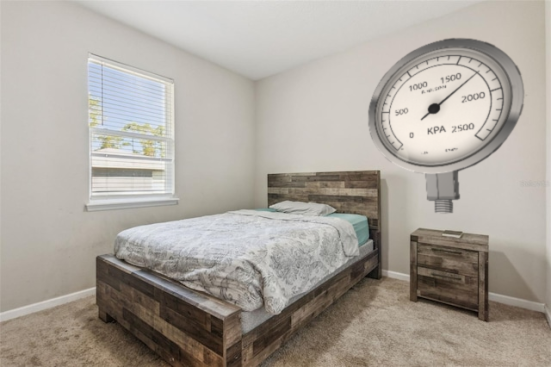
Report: 1750 kPa
